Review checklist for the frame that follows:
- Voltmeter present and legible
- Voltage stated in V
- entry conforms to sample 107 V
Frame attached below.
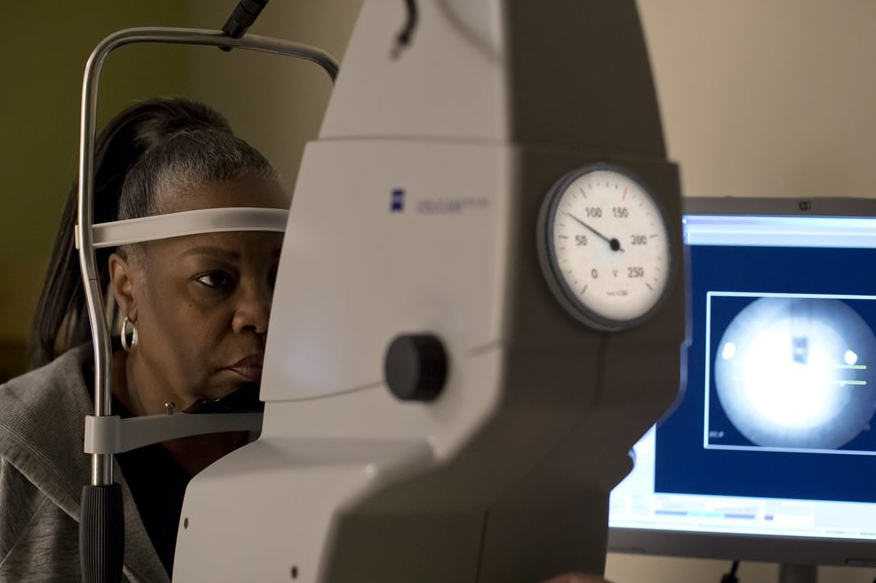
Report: 70 V
